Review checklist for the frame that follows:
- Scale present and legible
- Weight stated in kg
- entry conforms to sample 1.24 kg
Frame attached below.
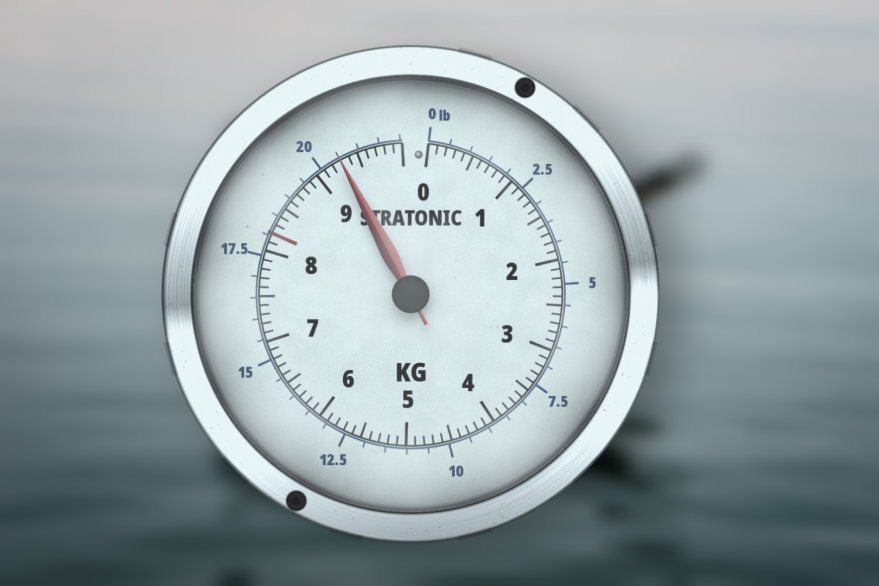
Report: 9.3 kg
